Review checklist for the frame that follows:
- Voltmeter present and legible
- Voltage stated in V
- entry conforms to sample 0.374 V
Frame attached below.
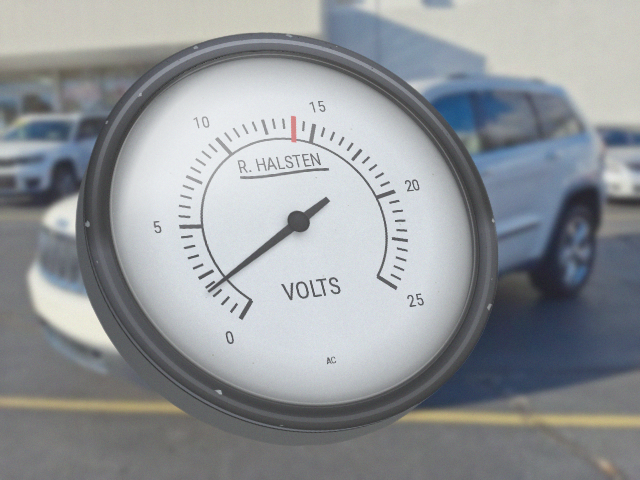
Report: 1.75 V
